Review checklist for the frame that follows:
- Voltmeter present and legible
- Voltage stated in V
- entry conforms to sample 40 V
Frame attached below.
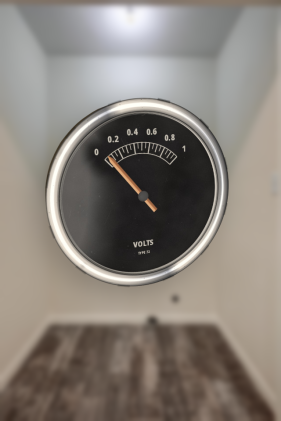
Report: 0.05 V
